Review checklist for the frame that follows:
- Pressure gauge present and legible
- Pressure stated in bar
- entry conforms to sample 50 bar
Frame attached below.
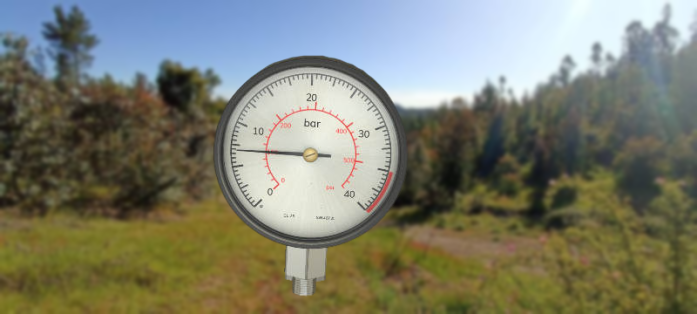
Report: 7 bar
